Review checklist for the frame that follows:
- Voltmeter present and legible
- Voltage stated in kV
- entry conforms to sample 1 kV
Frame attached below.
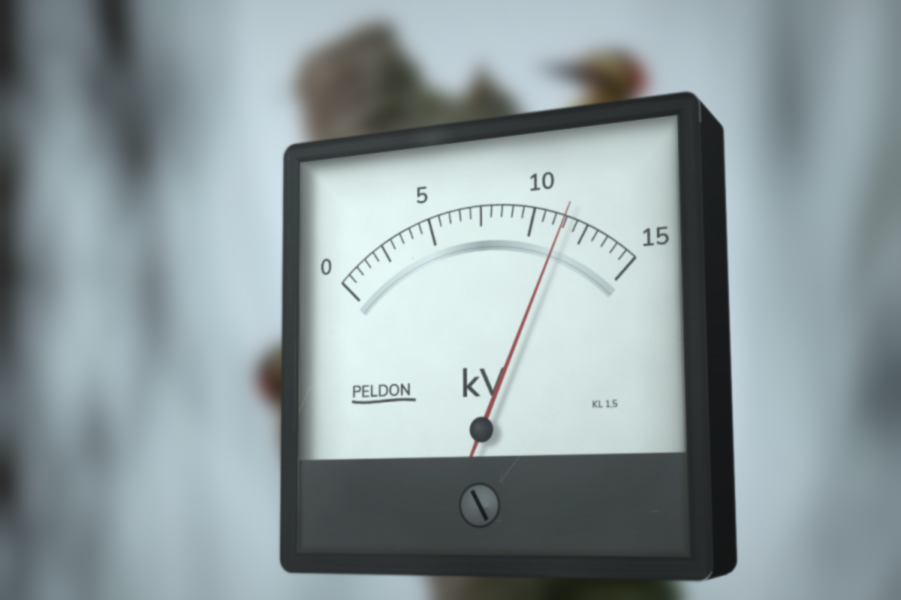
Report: 11.5 kV
